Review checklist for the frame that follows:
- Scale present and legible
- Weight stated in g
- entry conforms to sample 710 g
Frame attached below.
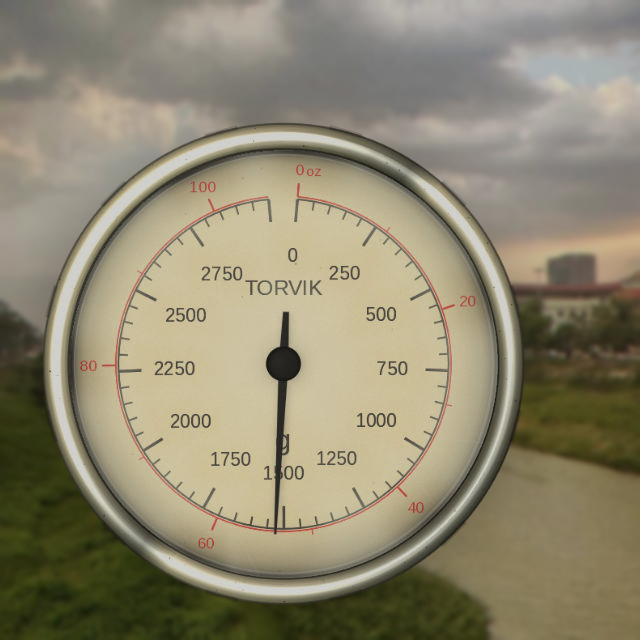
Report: 1525 g
